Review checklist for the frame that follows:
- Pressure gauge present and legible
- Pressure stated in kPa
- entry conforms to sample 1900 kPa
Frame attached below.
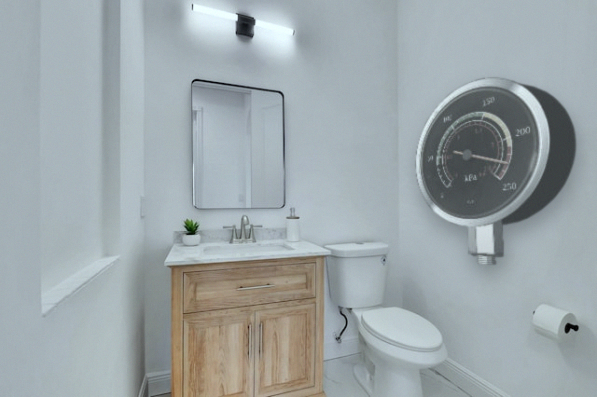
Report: 230 kPa
